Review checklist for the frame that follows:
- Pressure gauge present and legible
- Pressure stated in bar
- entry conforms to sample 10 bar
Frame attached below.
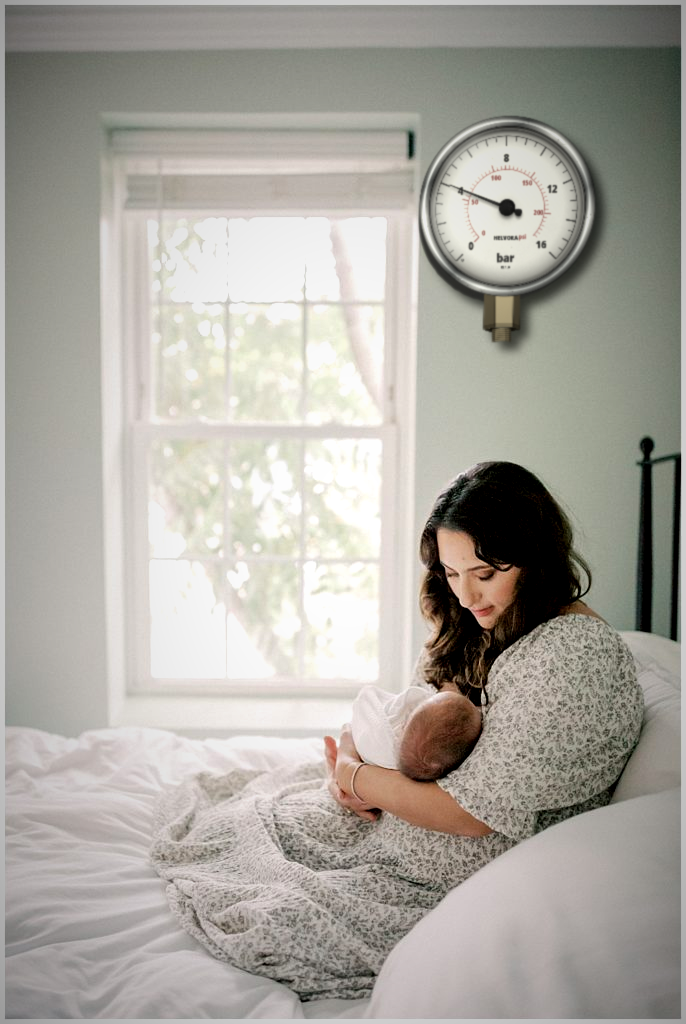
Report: 4 bar
